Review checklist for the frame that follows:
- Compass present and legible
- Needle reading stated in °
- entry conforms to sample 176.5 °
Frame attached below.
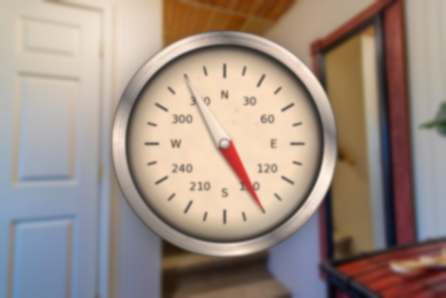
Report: 150 °
